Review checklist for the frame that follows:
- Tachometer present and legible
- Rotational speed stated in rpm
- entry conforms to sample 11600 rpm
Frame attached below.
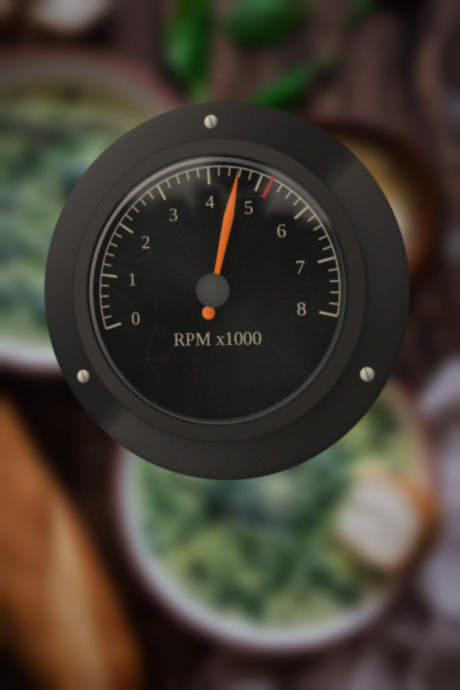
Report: 4600 rpm
